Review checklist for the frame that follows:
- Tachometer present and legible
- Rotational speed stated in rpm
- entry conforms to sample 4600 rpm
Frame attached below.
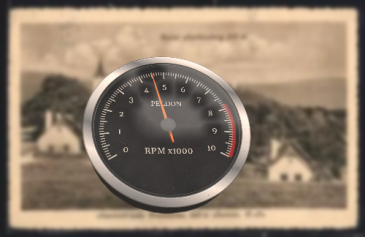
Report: 4500 rpm
